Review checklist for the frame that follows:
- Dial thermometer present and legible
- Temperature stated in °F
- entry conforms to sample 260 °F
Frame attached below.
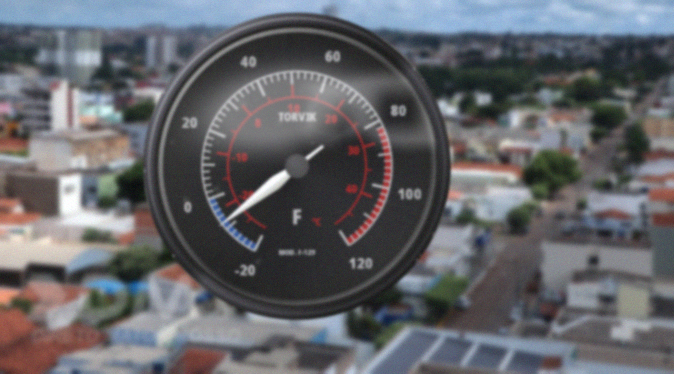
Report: -8 °F
